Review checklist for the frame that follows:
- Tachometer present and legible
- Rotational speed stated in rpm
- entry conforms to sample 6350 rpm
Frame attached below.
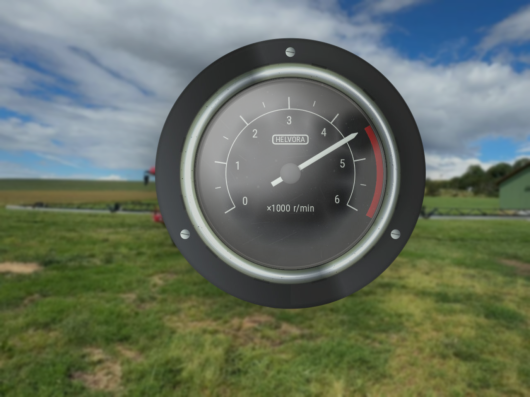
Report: 4500 rpm
